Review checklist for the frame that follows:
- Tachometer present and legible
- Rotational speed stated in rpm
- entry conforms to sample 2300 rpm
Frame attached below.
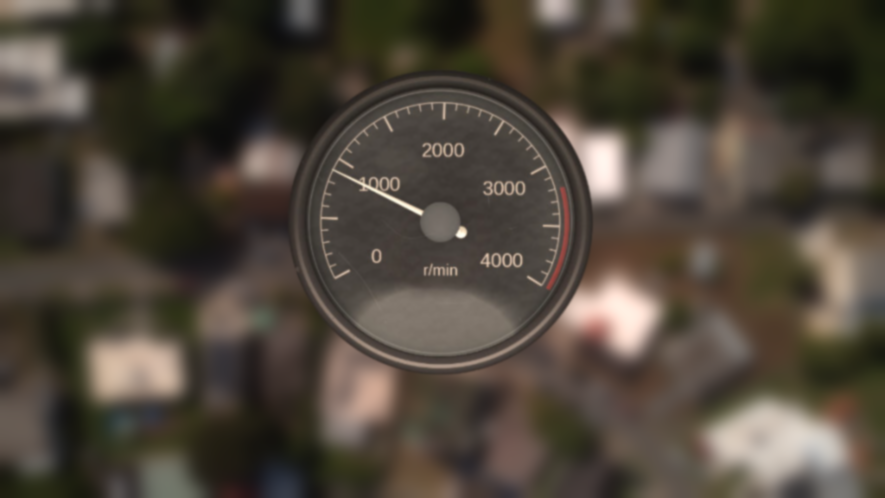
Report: 900 rpm
